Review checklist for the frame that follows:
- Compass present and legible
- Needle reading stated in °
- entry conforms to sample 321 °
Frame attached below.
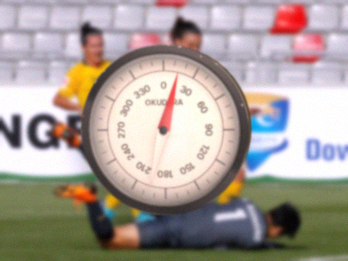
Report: 15 °
